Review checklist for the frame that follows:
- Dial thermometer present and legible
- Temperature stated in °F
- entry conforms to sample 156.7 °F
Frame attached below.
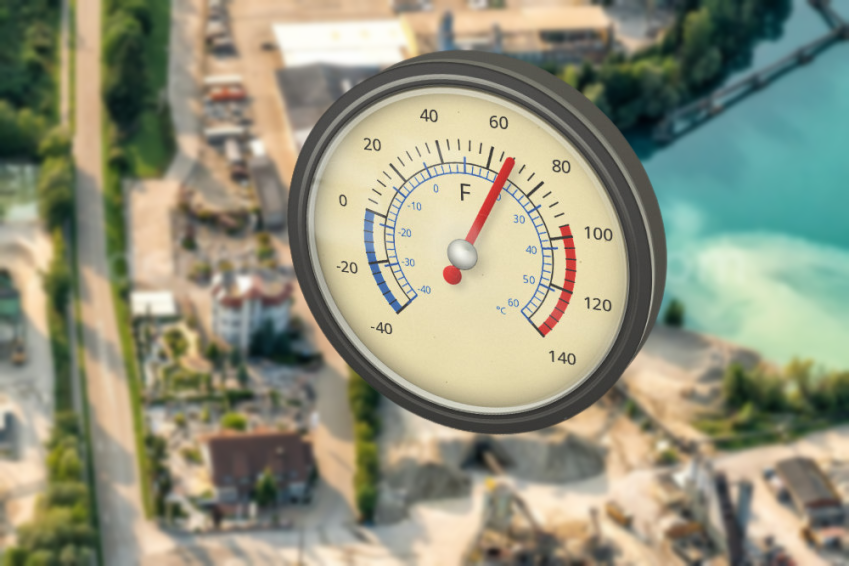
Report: 68 °F
